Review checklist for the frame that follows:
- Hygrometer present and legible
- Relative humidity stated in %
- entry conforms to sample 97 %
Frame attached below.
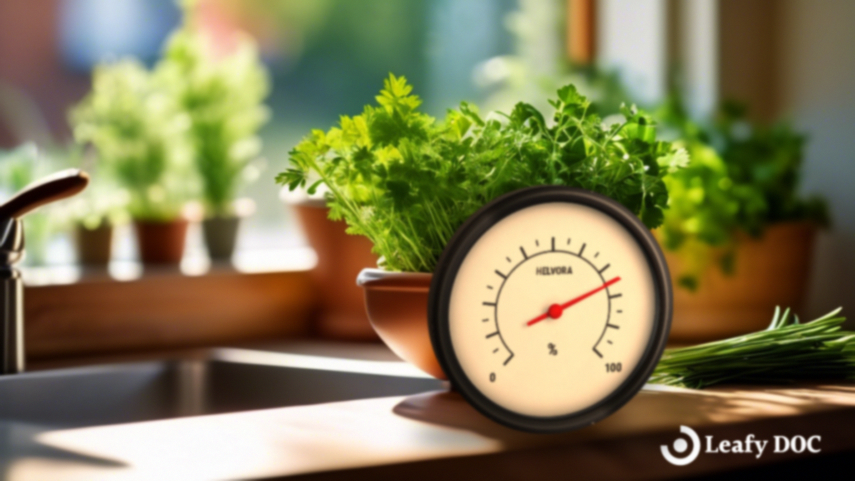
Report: 75 %
